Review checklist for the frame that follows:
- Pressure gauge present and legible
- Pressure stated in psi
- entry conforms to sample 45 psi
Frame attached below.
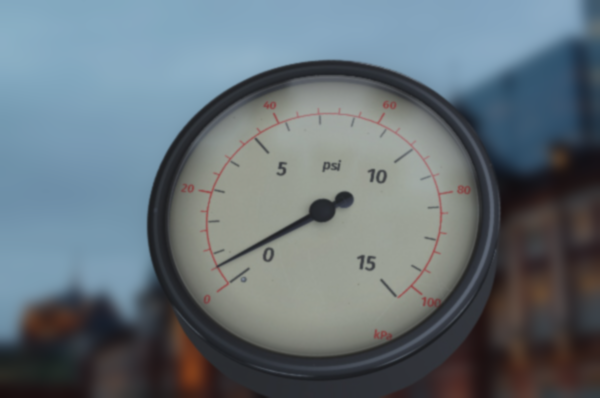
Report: 0.5 psi
